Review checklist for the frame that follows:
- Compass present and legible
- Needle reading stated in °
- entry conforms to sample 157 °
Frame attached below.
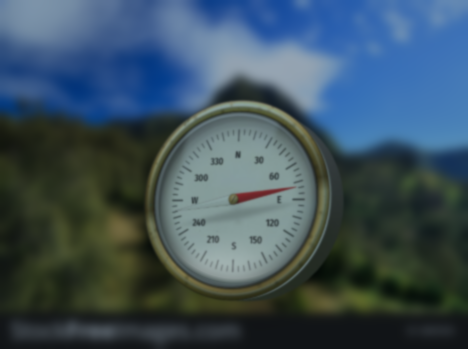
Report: 80 °
